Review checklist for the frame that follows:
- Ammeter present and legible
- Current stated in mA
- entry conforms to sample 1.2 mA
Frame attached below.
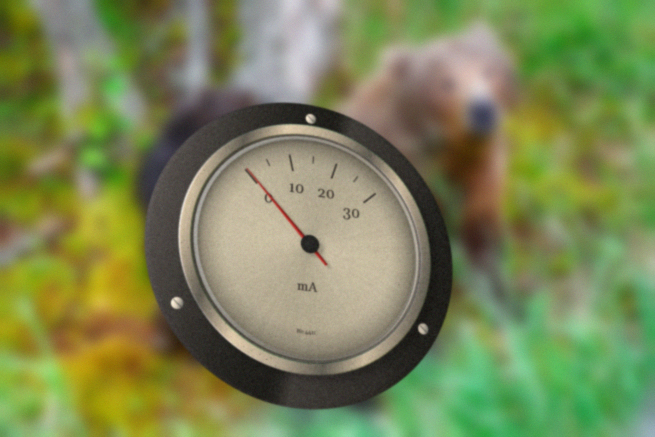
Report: 0 mA
